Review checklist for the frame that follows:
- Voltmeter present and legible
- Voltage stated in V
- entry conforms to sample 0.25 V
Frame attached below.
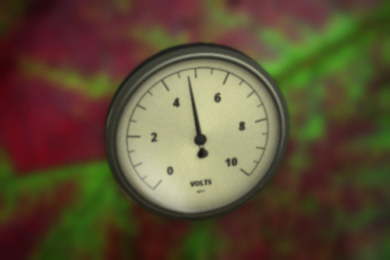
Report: 4.75 V
